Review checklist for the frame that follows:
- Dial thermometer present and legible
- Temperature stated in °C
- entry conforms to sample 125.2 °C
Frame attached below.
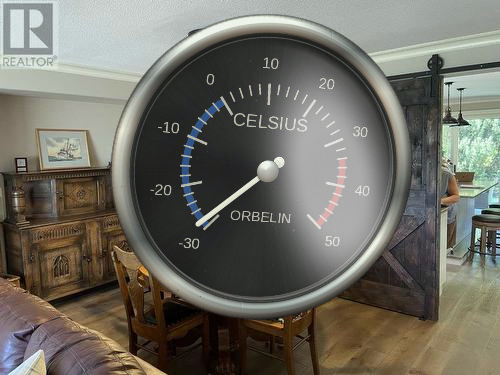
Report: -28 °C
